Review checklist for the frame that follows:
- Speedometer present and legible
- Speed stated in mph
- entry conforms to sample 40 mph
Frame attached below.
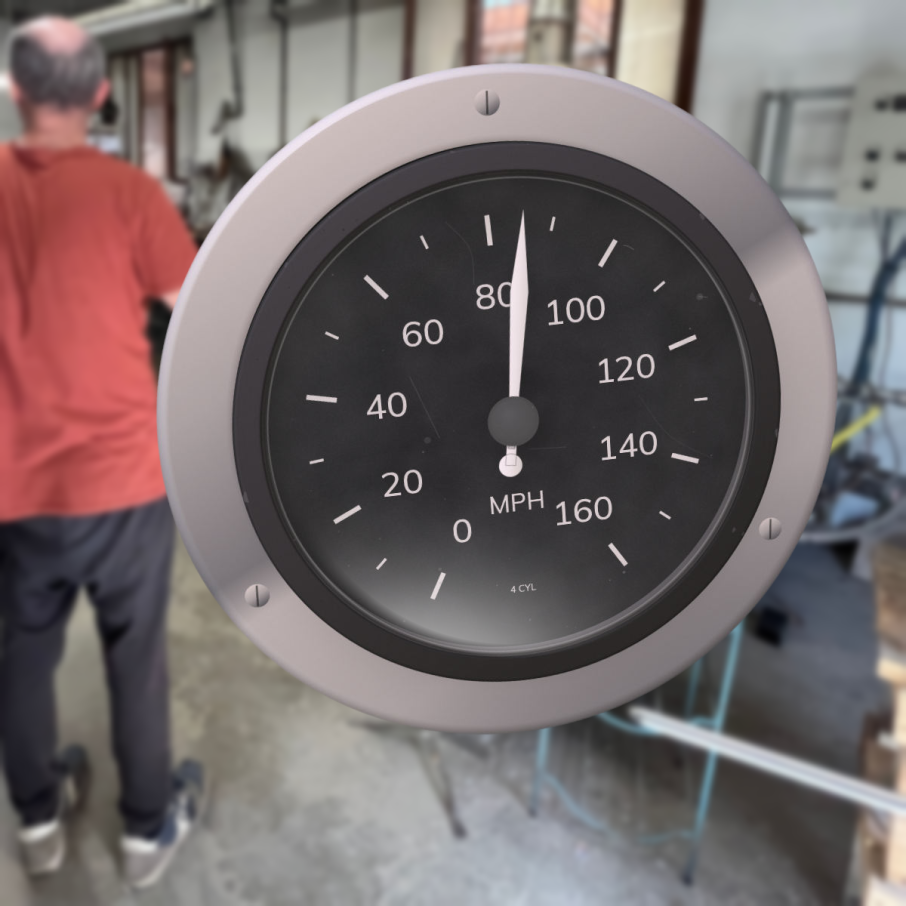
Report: 85 mph
